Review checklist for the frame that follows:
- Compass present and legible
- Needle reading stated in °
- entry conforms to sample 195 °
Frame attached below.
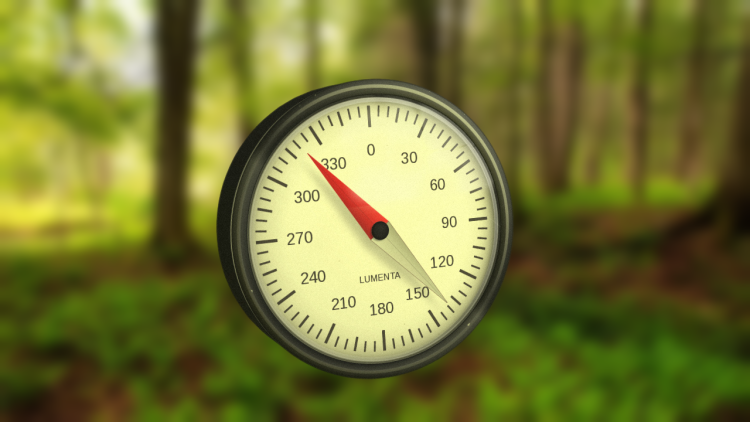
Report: 320 °
